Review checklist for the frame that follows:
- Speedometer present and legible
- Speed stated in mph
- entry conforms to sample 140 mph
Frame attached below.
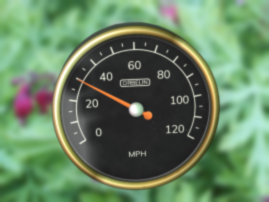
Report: 30 mph
